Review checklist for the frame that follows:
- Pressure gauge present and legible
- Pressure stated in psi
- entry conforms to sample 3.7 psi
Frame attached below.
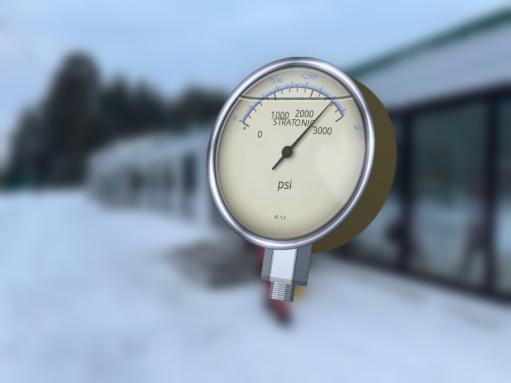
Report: 2600 psi
